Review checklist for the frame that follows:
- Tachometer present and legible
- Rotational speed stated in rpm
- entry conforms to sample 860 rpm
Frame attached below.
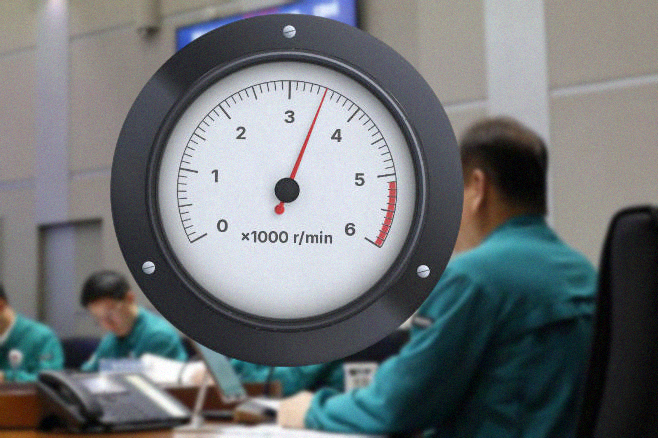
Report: 3500 rpm
